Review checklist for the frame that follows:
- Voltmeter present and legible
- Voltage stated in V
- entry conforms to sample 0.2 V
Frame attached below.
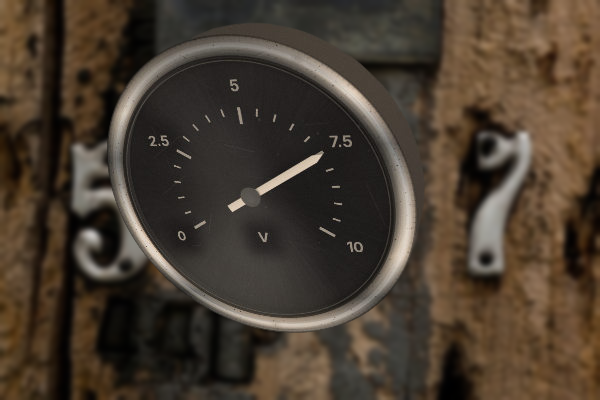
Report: 7.5 V
